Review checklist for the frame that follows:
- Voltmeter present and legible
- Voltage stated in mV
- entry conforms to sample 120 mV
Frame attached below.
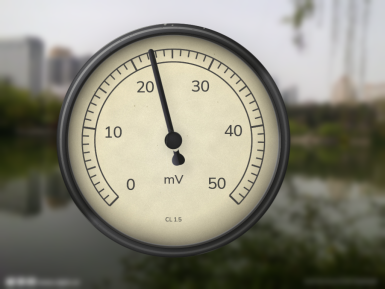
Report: 22.5 mV
